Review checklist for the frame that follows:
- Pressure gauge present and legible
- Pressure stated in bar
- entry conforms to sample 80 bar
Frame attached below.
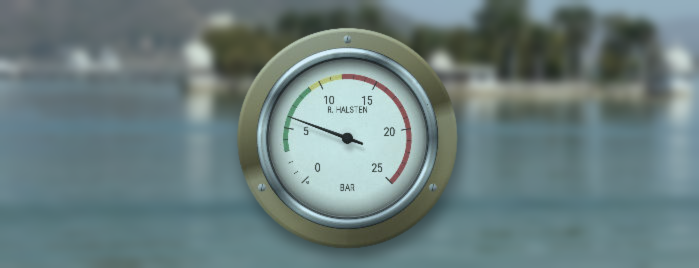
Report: 6 bar
